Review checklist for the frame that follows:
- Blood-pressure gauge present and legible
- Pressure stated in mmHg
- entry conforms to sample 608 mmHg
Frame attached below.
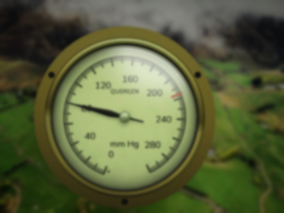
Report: 80 mmHg
